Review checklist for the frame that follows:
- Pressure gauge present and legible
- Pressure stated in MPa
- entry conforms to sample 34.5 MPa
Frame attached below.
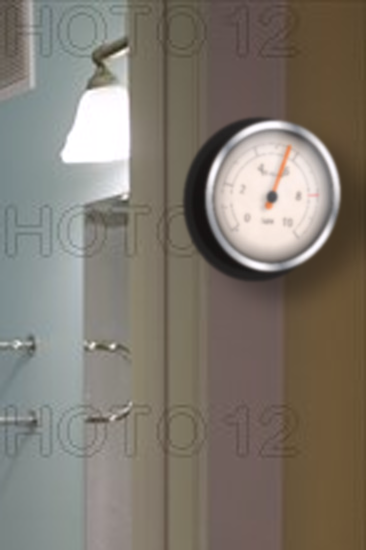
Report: 5.5 MPa
